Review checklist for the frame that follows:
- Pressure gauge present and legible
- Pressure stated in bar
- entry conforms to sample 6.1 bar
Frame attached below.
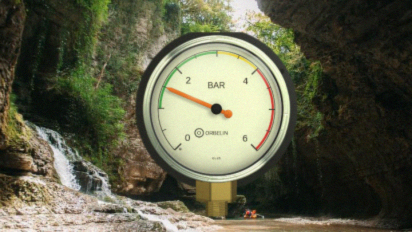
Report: 1.5 bar
